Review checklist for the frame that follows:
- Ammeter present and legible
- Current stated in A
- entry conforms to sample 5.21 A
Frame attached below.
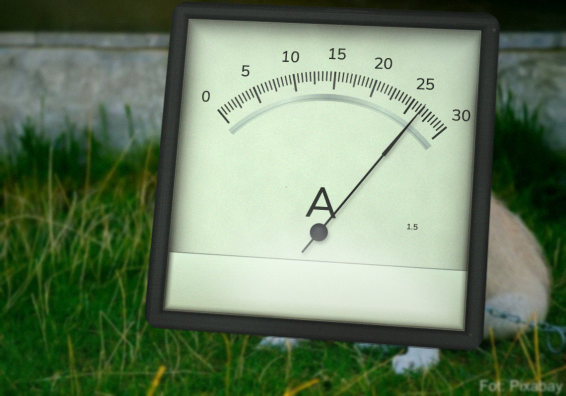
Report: 26.5 A
